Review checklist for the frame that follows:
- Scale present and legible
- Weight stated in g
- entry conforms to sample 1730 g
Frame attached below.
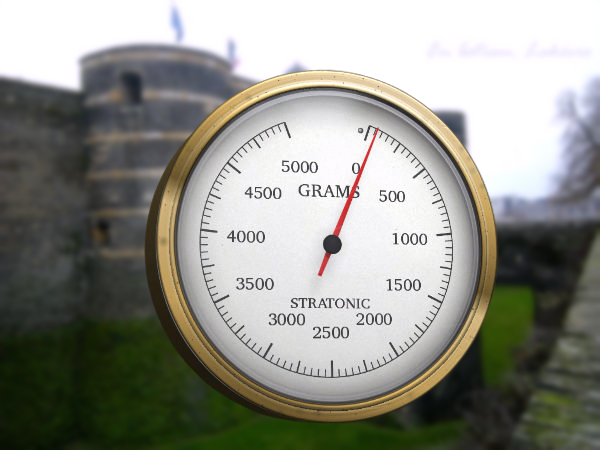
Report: 50 g
